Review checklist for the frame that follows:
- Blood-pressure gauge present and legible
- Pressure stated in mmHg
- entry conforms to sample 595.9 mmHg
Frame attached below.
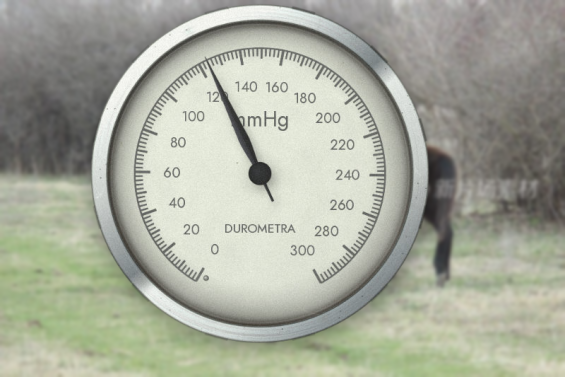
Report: 124 mmHg
